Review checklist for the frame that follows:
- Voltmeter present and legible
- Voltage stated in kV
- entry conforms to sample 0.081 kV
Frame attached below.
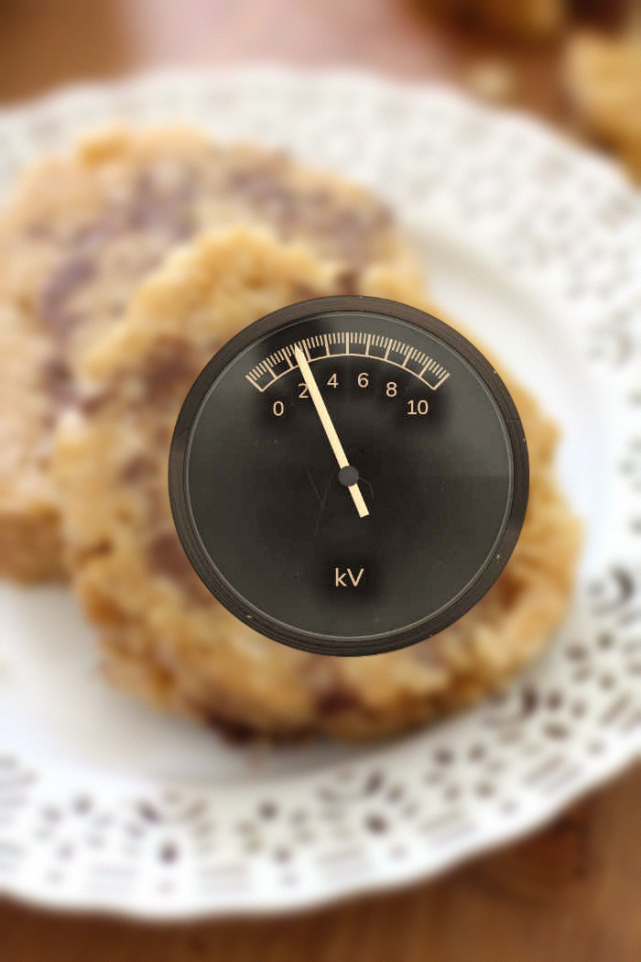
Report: 2.6 kV
